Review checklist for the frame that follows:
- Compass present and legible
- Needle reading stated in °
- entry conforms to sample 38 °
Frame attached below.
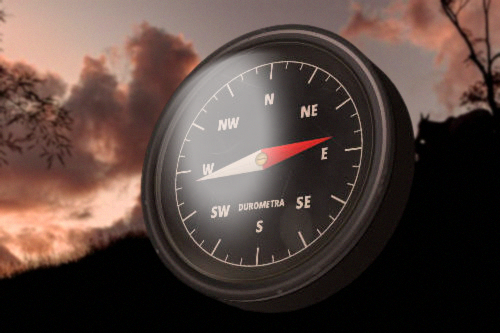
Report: 80 °
